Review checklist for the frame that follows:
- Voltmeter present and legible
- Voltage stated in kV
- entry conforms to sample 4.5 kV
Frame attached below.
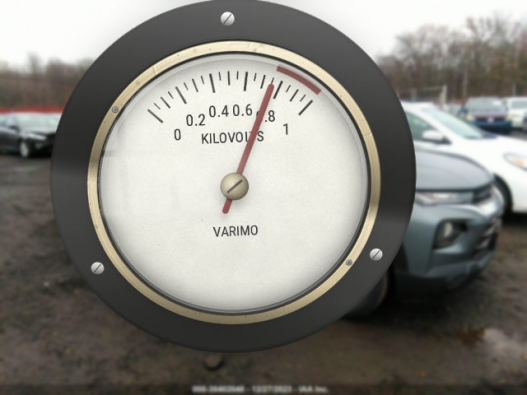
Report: 0.75 kV
